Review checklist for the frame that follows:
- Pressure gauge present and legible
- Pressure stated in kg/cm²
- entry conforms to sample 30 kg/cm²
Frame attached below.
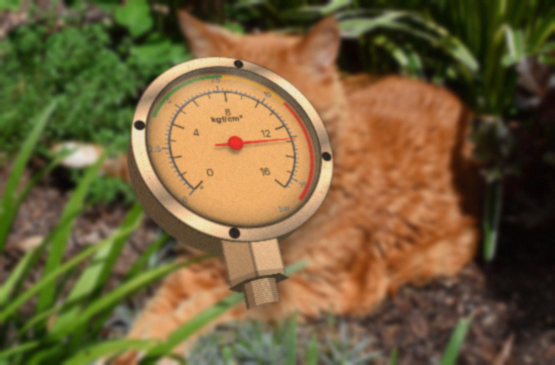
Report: 13 kg/cm²
